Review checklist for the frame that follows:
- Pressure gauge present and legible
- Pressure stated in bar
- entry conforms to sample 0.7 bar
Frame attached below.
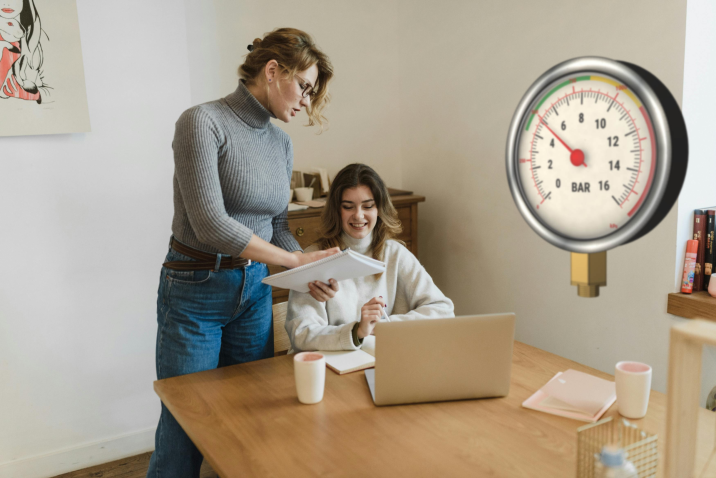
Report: 5 bar
